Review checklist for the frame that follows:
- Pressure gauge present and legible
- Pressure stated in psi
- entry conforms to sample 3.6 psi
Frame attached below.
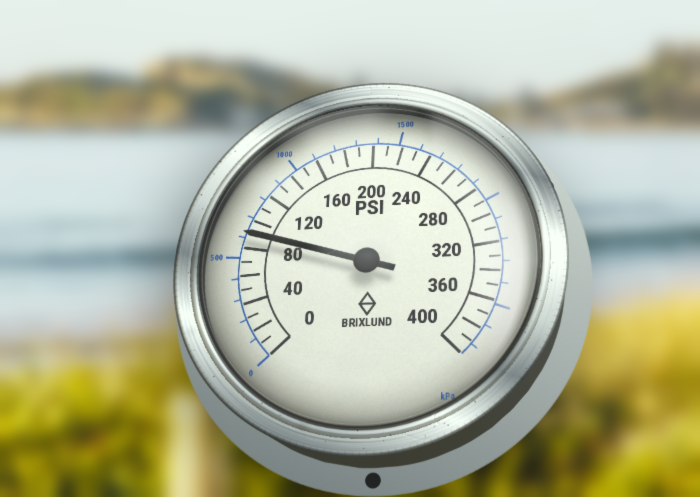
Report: 90 psi
